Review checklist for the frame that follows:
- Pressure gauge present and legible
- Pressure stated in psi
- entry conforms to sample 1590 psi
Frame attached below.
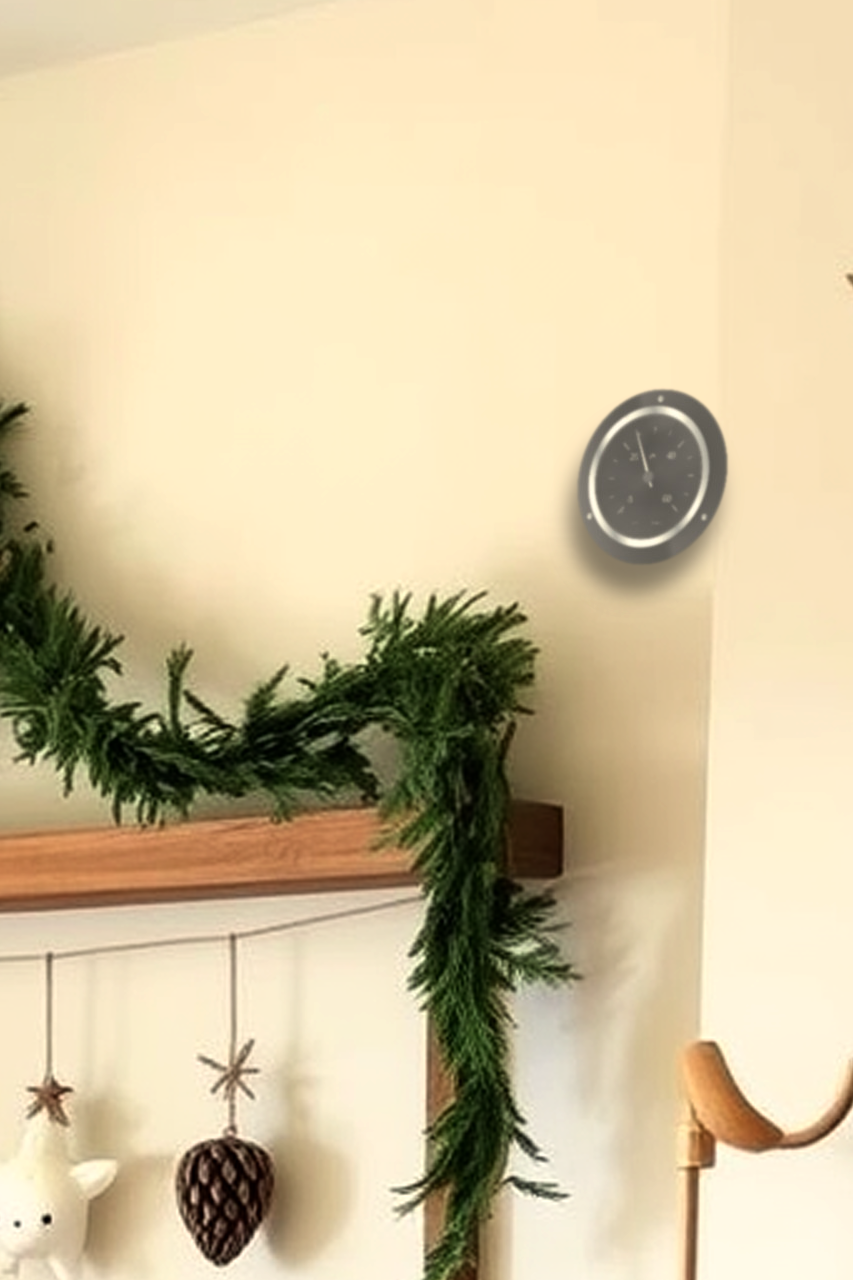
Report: 25 psi
